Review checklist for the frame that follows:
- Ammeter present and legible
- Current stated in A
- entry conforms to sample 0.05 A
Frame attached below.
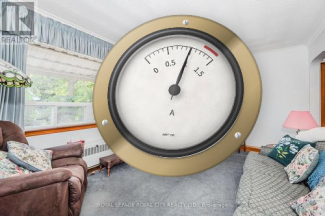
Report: 1 A
